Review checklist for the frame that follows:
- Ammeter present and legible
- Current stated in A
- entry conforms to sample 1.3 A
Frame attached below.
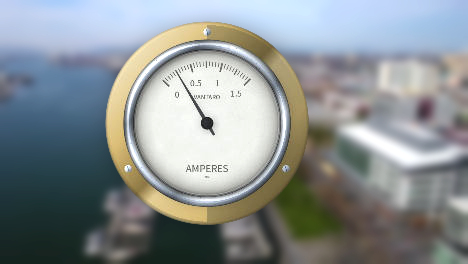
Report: 0.25 A
